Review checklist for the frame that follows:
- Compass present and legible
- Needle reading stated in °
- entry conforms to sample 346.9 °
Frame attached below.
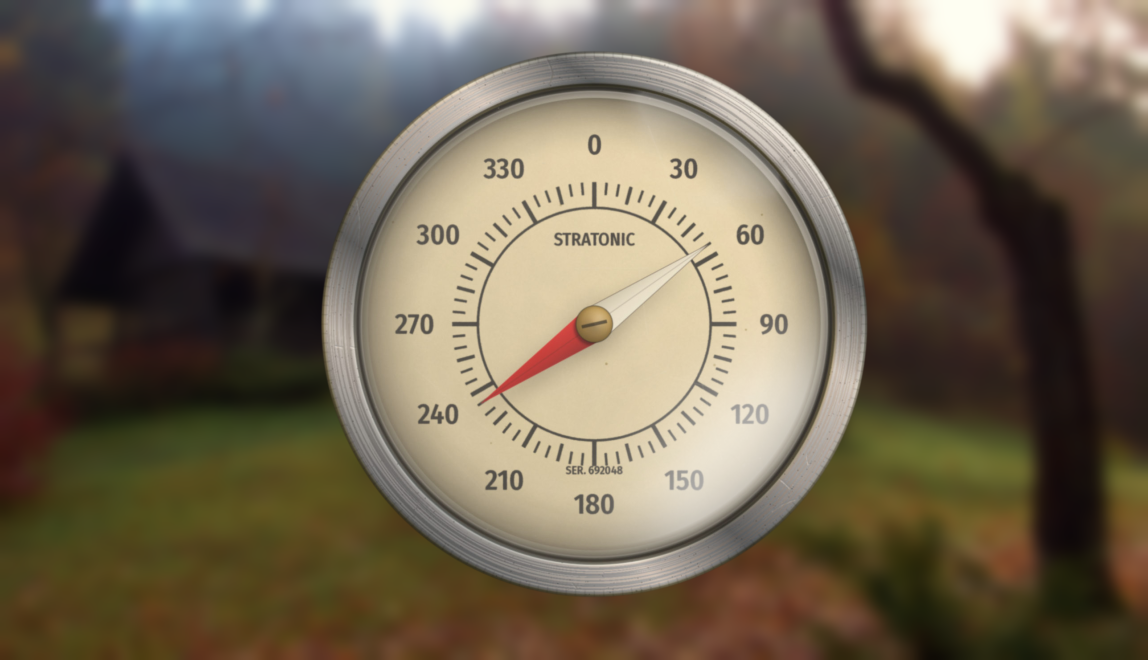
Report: 235 °
